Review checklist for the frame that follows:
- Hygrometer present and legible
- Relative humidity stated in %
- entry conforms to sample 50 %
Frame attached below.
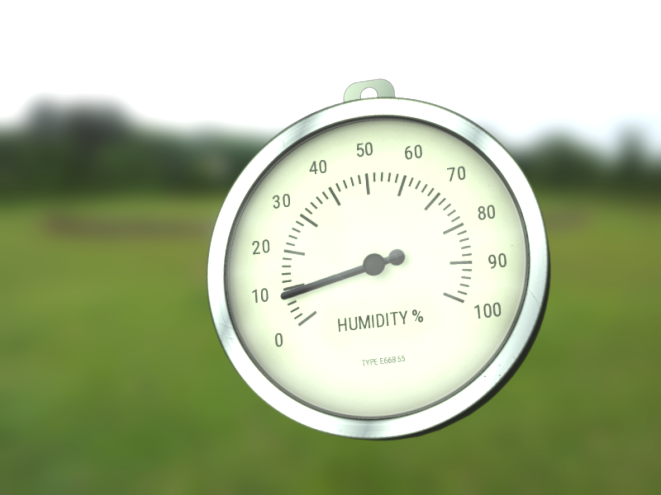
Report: 8 %
